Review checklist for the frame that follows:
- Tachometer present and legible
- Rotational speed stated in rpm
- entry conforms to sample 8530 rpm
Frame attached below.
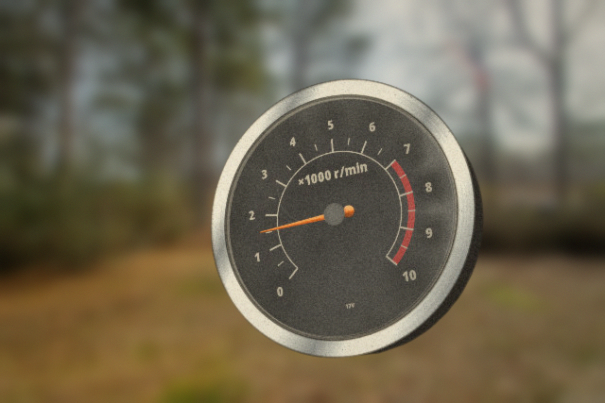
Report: 1500 rpm
